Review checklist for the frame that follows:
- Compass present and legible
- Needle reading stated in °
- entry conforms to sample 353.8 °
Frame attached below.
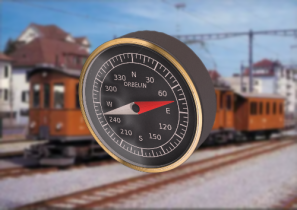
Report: 75 °
